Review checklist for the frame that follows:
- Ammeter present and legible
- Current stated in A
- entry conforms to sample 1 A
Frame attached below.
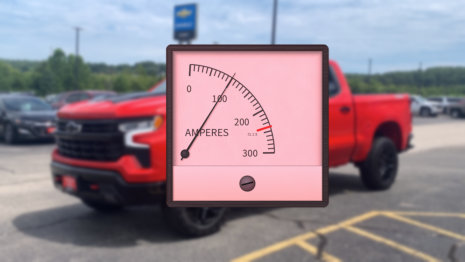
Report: 100 A
